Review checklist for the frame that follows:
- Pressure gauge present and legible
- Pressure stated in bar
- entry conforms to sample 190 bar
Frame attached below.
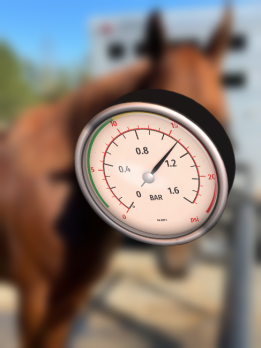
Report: 1.1 bar
